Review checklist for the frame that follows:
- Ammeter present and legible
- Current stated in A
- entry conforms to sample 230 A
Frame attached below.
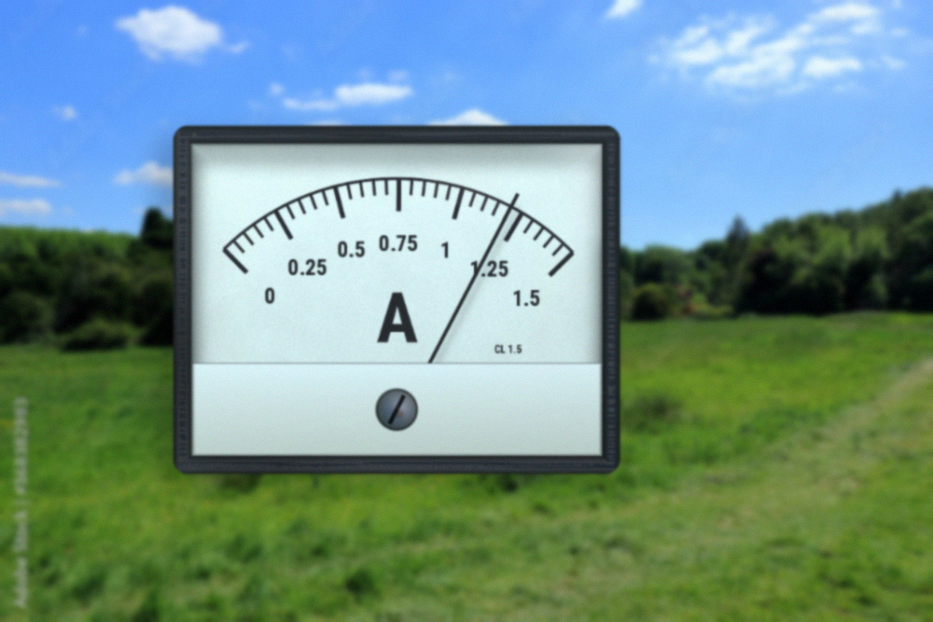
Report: 1.2 A
